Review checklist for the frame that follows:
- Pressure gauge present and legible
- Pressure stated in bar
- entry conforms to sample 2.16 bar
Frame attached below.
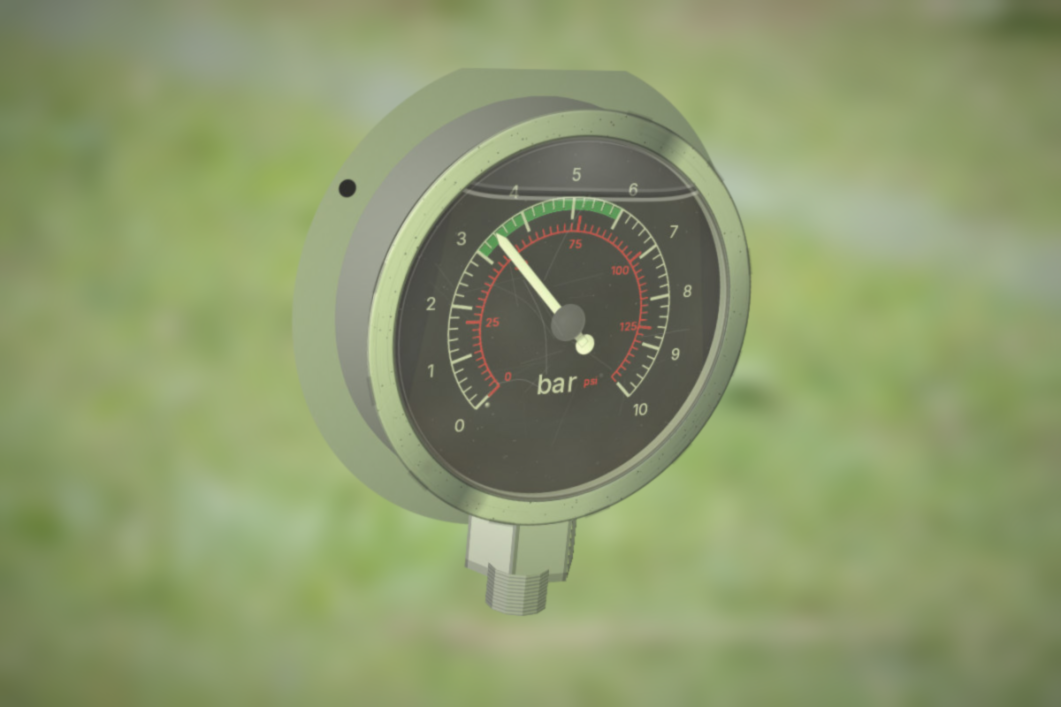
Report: 3.4 bar
